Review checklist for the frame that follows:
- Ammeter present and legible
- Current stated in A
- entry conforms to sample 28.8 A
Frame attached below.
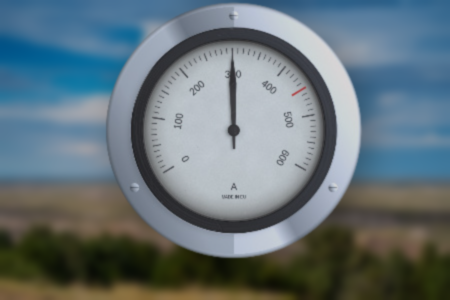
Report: 300 A
